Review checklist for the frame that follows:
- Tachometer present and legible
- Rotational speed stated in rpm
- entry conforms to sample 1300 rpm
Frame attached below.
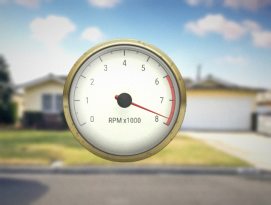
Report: 7750 rpm
